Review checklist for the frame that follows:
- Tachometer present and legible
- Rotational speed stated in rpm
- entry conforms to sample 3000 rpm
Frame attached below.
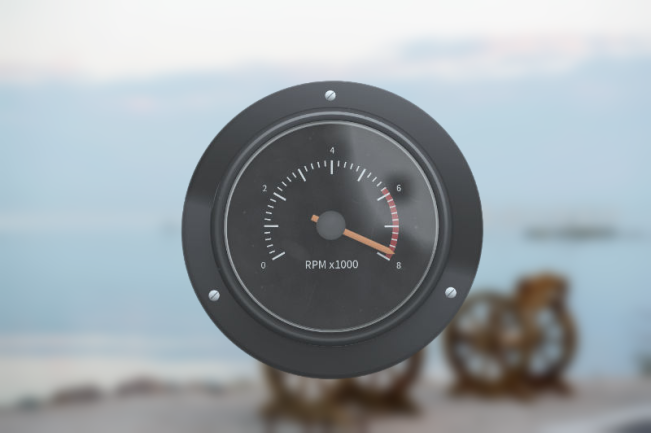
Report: 7800 rpm
